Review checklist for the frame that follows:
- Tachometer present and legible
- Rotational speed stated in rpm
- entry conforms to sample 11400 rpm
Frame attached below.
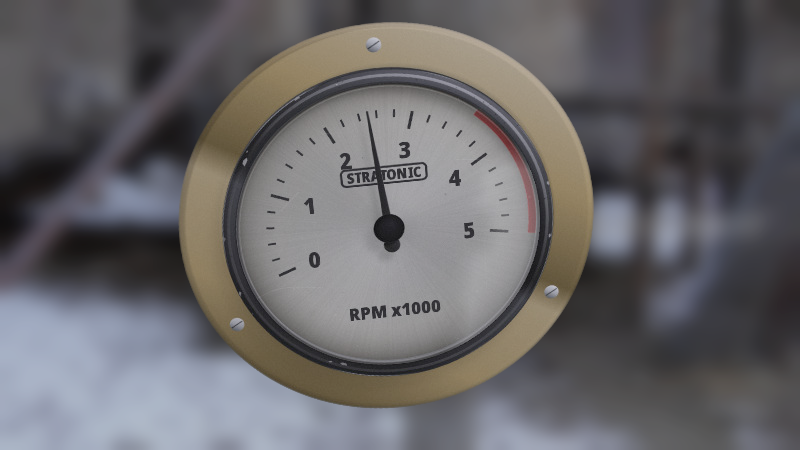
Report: 2500 rpm
